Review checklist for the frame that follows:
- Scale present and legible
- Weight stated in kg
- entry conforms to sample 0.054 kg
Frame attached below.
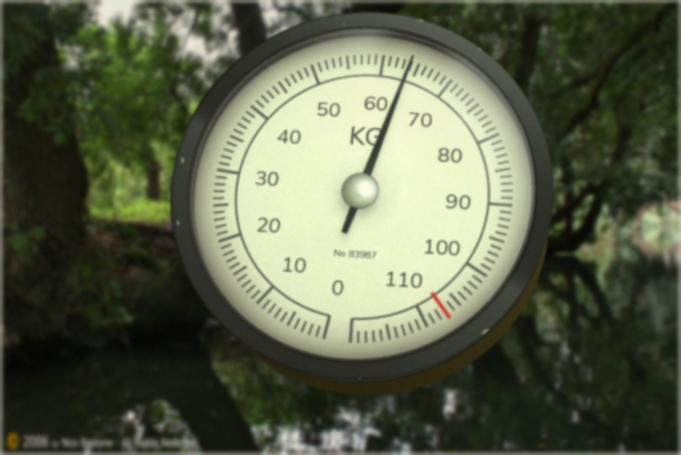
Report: 64 kg
